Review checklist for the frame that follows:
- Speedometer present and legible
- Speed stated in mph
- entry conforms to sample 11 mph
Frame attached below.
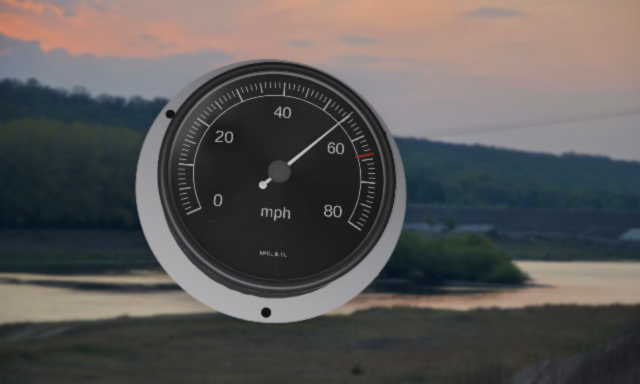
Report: 55 mph
